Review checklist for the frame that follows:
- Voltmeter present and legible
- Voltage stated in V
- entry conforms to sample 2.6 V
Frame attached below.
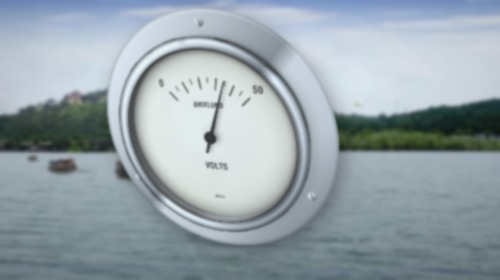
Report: 35 V
